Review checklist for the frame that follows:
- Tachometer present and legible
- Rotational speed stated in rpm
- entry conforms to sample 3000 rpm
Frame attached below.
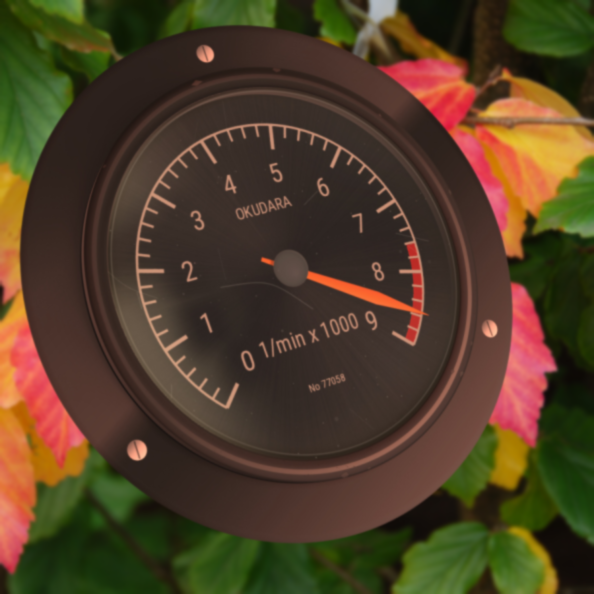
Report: 8600 rpm
